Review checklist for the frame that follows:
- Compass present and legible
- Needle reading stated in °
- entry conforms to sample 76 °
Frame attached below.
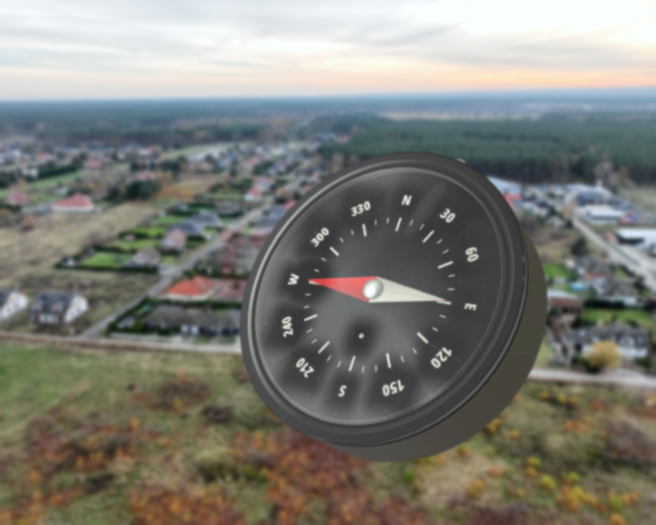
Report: 270 °
